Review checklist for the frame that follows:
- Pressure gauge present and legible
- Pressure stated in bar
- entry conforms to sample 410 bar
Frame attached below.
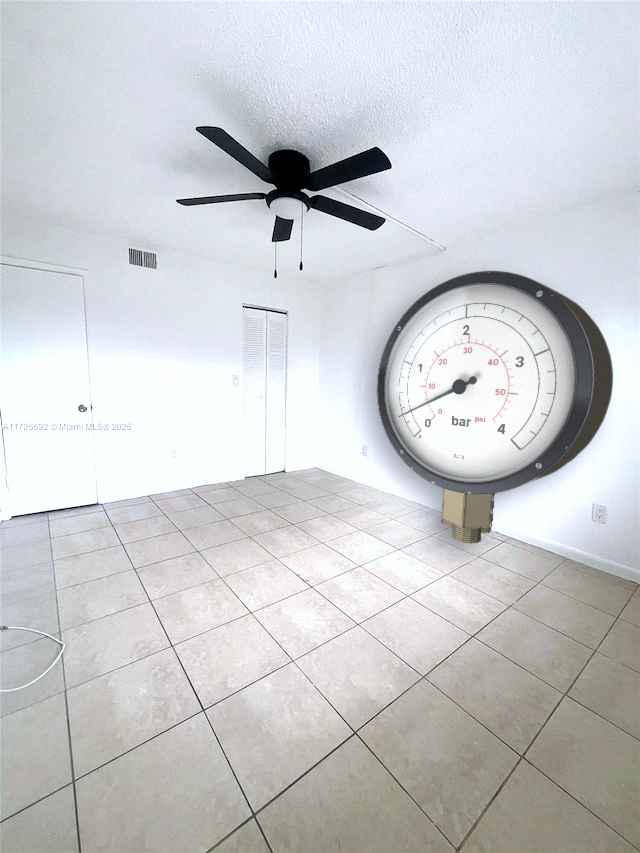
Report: 0.3 bar
